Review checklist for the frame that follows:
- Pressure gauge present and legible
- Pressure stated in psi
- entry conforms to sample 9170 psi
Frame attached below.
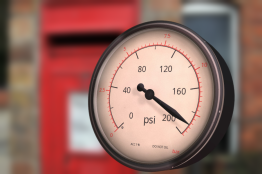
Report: 190 psi
